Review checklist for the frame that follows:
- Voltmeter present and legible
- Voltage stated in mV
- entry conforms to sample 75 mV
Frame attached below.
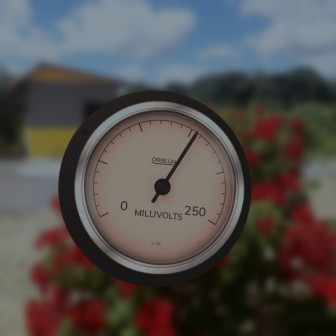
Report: 155 mV
